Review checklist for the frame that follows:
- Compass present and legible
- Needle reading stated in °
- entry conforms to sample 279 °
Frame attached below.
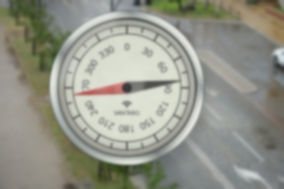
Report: 262.5 °
